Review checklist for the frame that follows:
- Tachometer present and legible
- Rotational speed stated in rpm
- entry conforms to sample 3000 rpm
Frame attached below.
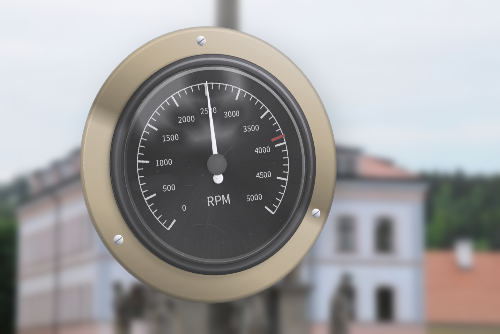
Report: 2500 rpm
